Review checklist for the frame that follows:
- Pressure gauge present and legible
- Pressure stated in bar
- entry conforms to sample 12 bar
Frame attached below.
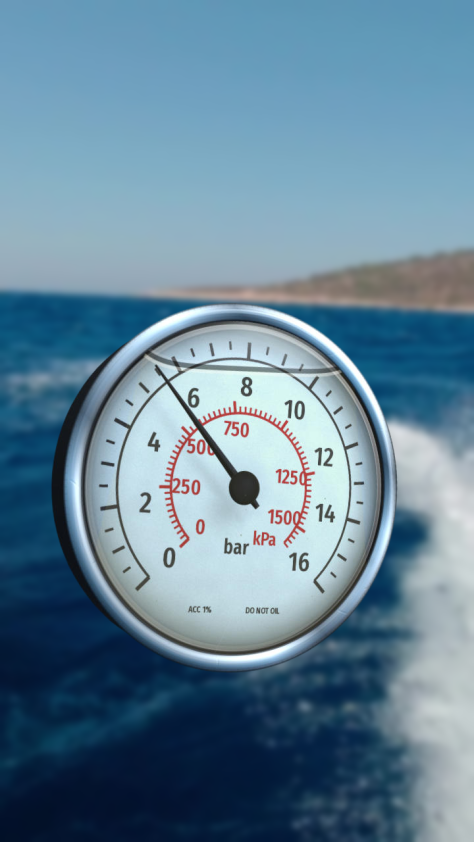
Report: 5.5 bar
